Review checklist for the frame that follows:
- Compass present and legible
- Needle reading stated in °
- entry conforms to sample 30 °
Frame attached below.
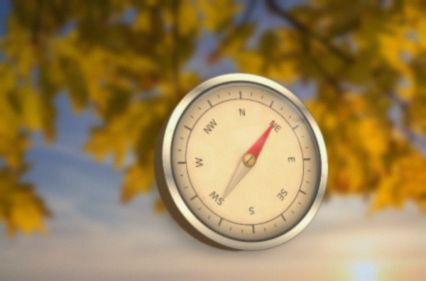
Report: 40 °
